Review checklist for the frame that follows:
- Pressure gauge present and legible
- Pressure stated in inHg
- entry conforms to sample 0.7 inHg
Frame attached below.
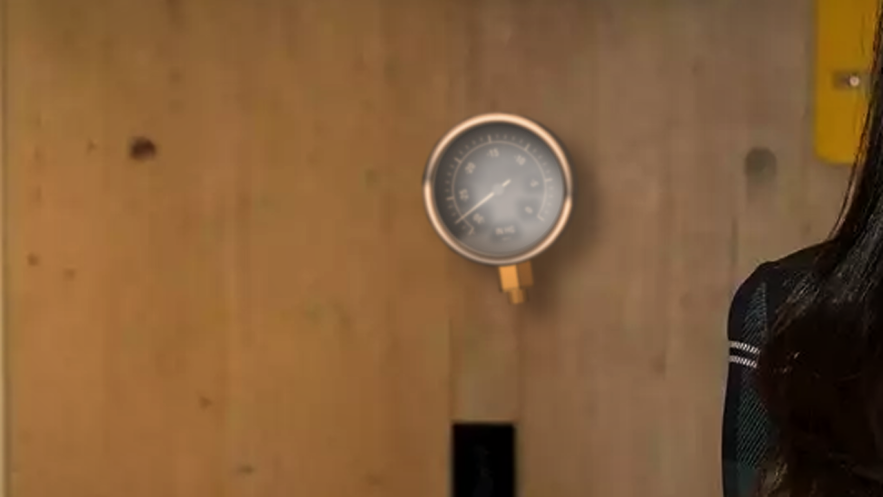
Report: -28 inHg
